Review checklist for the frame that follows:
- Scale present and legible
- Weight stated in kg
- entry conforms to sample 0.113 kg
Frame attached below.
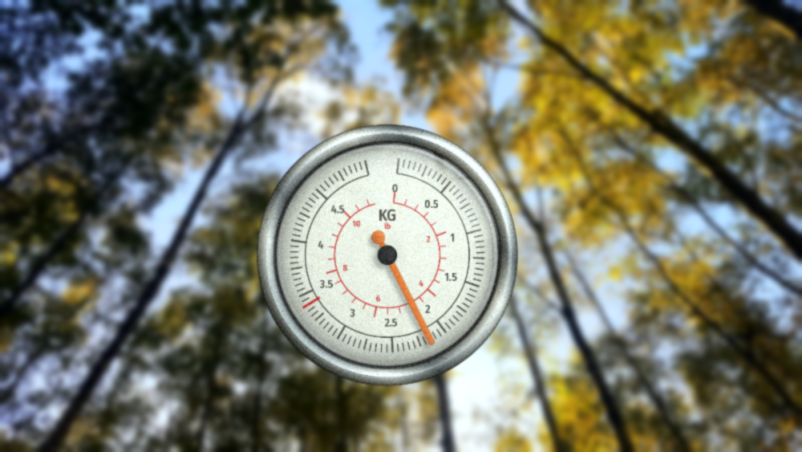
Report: 2.15 kg
